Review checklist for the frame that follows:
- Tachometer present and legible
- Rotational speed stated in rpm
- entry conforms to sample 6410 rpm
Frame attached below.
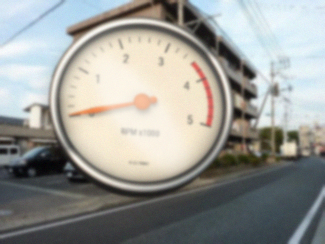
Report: 0 rpm
